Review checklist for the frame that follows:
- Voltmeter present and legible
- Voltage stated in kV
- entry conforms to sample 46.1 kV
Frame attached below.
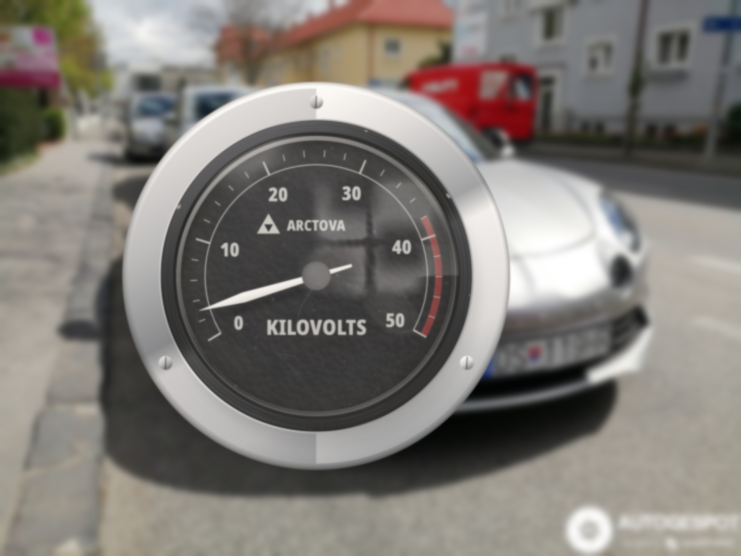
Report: 3 kV
